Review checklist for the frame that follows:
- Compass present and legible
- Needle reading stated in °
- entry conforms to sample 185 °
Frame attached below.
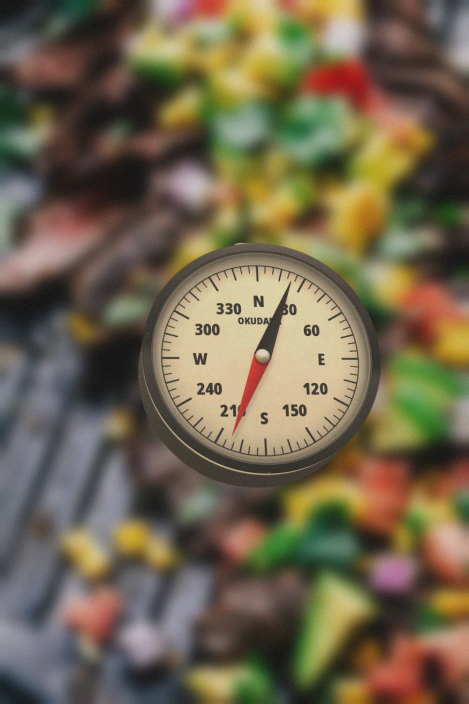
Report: 202.5 °
